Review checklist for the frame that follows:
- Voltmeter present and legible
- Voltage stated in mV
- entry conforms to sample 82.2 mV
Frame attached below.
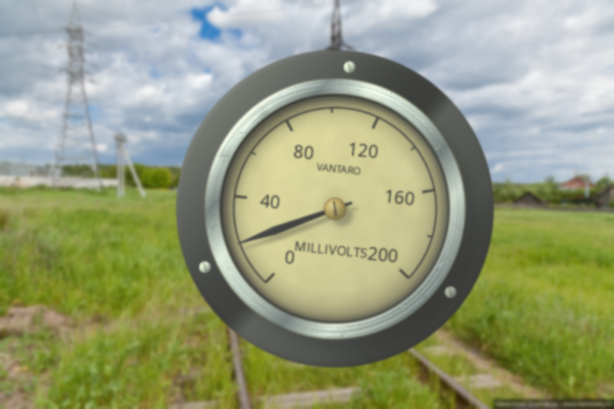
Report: 20 mV
